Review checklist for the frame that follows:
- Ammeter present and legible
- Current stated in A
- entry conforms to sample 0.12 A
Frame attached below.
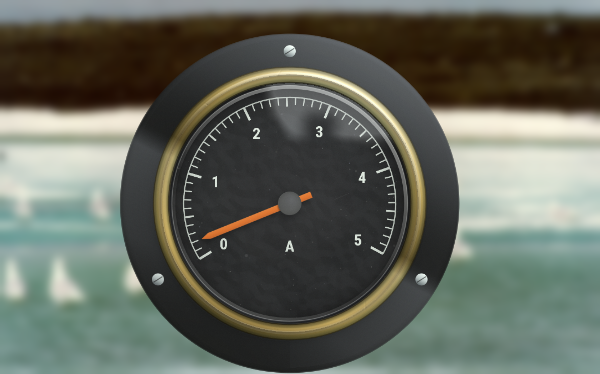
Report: 0.2 A
